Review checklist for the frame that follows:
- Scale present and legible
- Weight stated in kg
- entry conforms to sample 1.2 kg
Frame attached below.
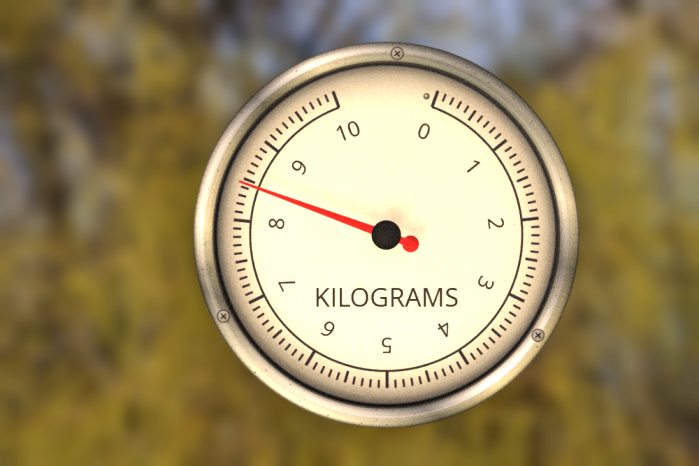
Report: 8.45 kg
